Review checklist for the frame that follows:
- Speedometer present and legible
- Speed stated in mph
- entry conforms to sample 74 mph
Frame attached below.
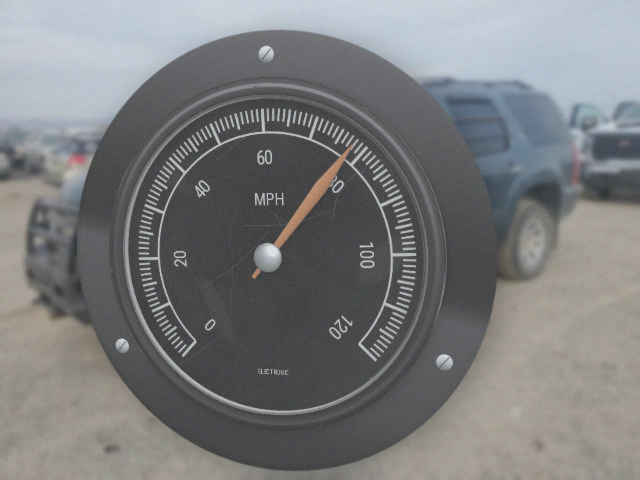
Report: 78 mph
